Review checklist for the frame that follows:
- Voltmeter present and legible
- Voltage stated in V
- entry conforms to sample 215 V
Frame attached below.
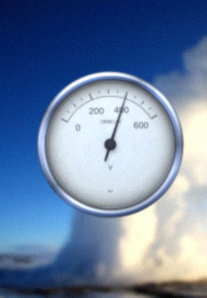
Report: 400 V
